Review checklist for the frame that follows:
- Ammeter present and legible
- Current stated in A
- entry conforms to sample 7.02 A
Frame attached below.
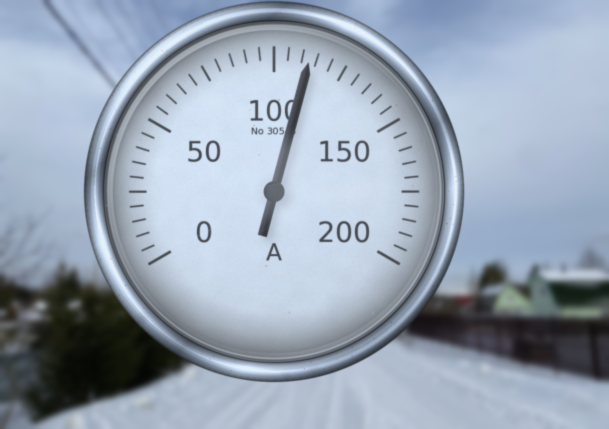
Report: 112.5 A
